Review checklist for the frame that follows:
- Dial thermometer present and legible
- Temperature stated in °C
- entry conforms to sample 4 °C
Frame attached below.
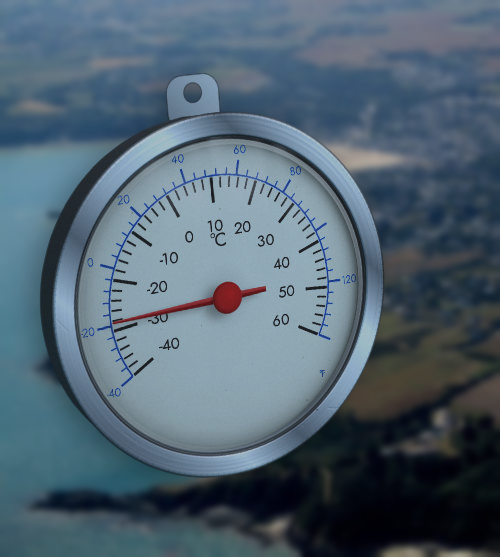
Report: -28 °C
